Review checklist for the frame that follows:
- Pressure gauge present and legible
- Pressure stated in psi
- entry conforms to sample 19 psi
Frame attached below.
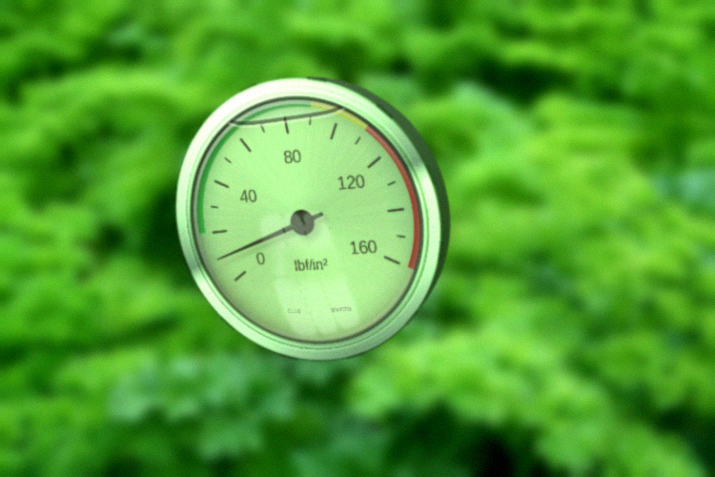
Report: 10 psi
